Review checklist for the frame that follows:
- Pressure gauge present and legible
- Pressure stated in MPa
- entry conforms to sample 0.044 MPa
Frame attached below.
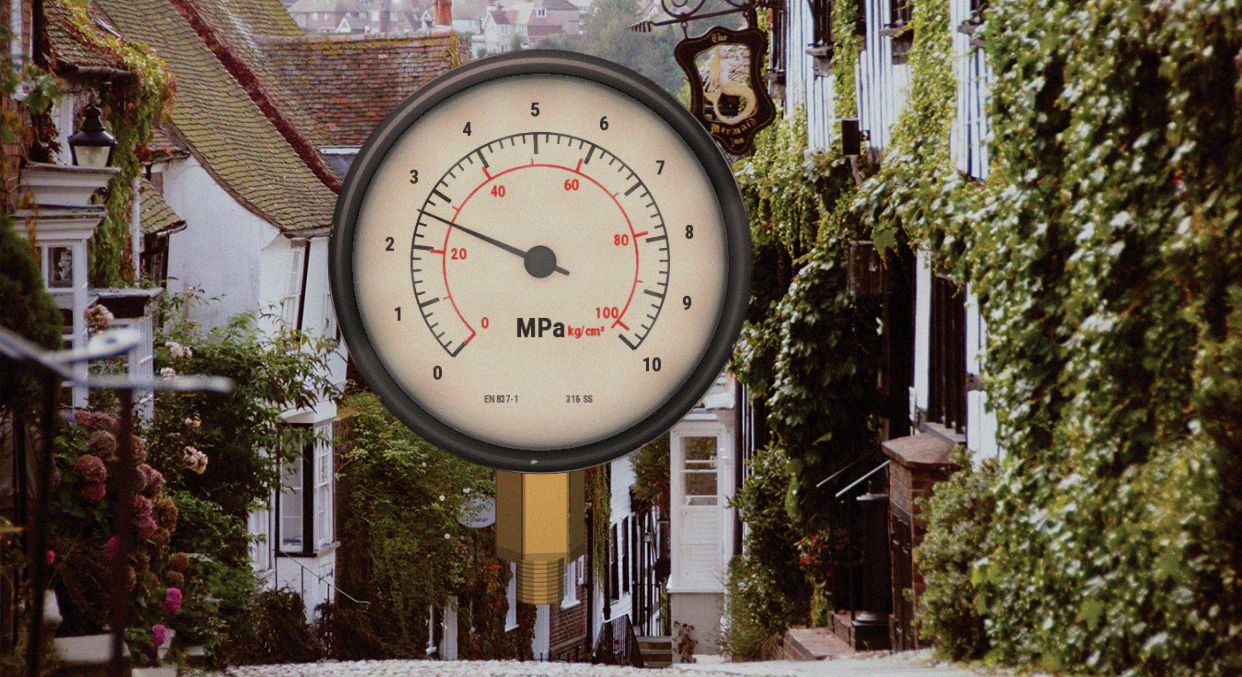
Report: 2.6 MPa
